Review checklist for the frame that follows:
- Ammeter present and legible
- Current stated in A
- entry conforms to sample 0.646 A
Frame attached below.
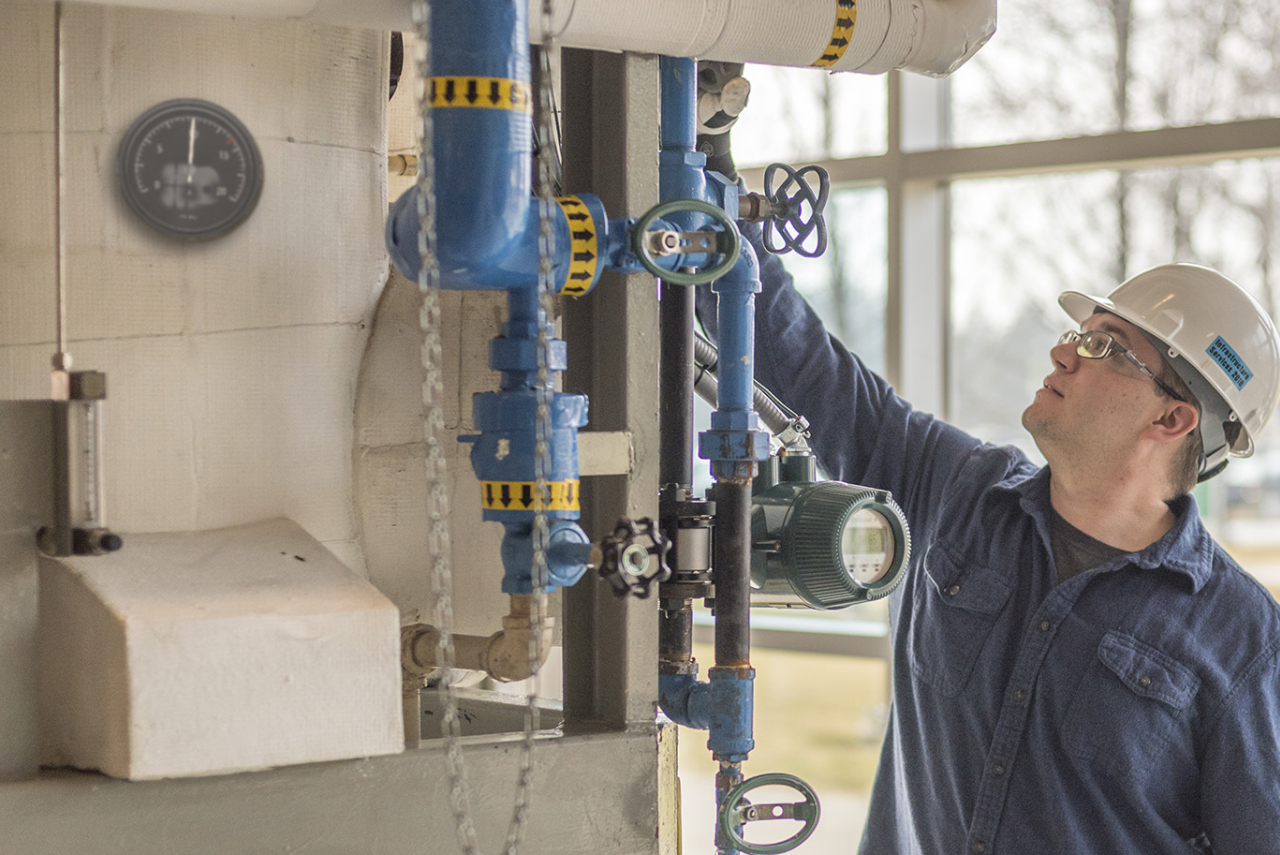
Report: 10 A
